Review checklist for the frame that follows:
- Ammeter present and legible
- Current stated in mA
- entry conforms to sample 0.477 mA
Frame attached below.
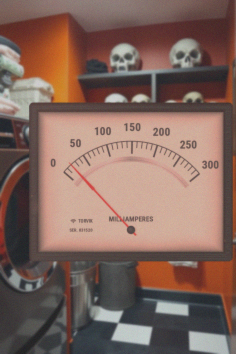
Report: 20 mA
